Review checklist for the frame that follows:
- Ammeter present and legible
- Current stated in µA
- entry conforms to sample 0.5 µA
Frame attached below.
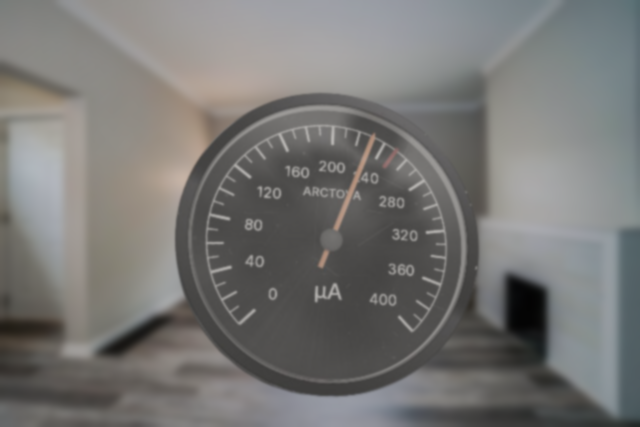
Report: 230 µA
